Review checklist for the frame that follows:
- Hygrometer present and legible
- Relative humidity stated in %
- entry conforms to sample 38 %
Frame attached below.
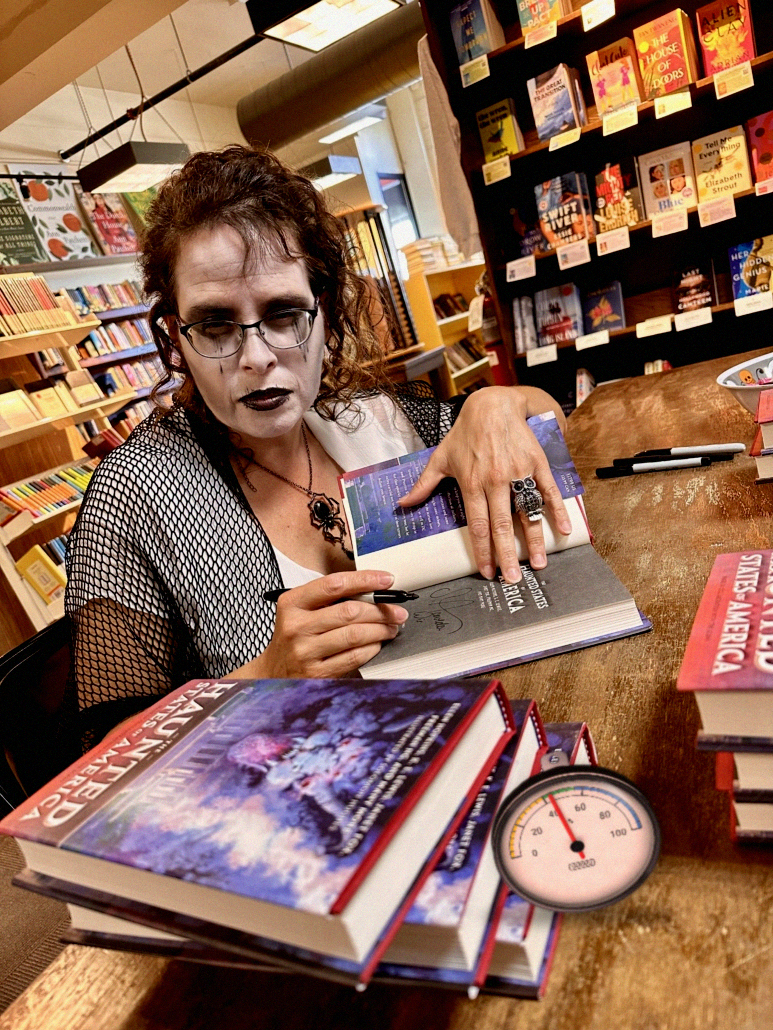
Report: 44 %
